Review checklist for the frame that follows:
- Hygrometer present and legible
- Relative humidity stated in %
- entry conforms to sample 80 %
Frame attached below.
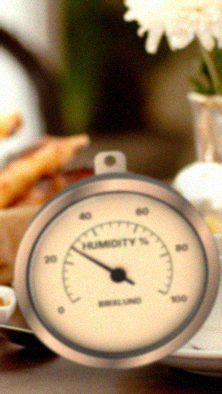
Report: 28 %
